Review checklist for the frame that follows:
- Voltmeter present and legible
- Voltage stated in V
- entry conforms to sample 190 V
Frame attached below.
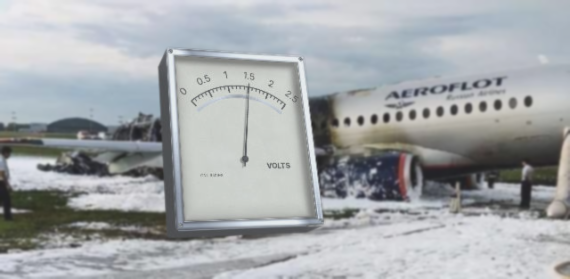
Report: 1.5 V
